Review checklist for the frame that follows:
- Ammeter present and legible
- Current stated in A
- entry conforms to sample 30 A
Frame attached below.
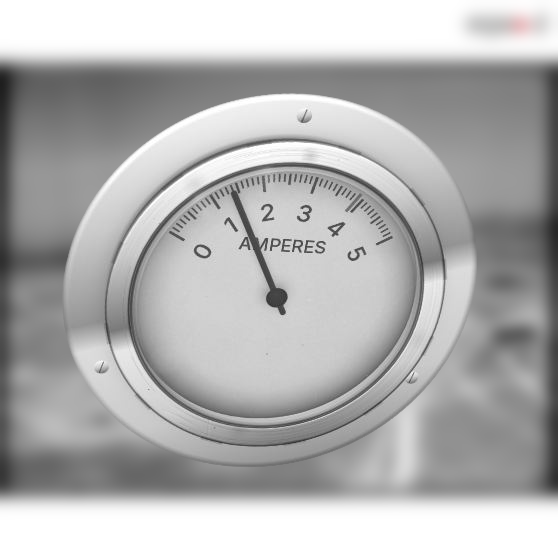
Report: 1.4 A
